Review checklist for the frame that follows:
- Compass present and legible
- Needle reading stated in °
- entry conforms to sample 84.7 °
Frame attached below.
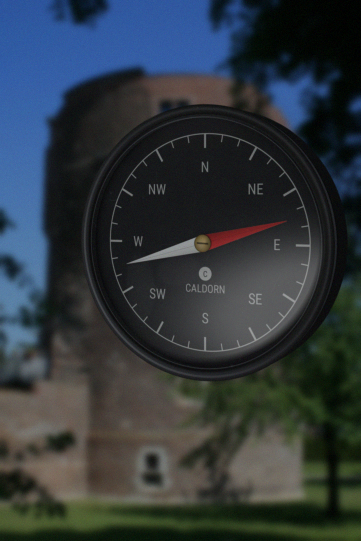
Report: 75 °
